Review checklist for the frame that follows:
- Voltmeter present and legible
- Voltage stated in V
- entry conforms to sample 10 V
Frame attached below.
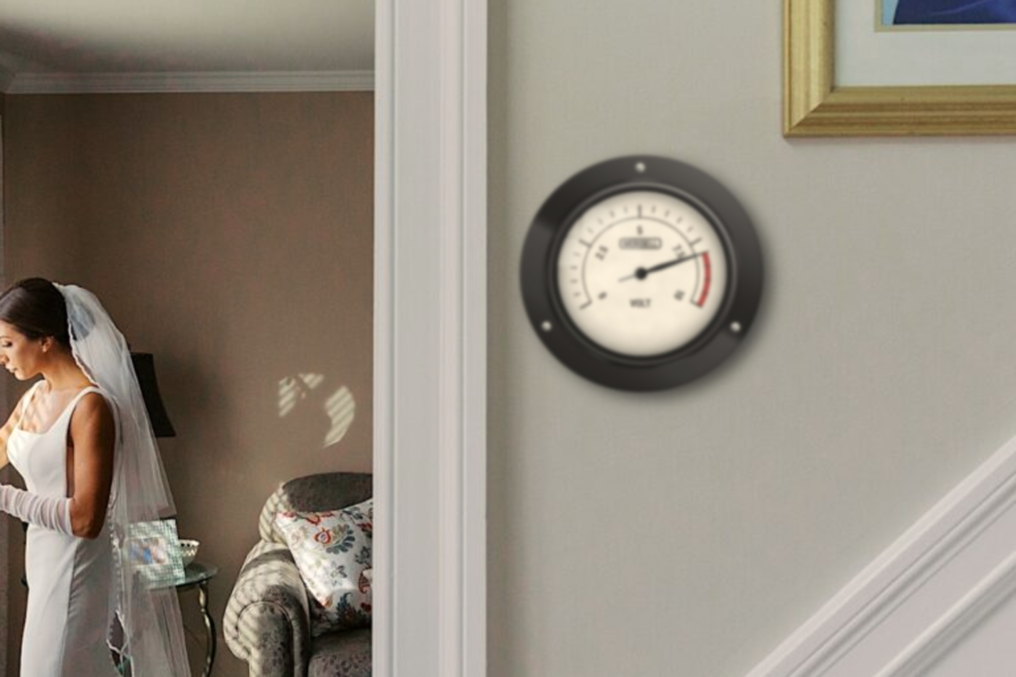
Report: 8 V
